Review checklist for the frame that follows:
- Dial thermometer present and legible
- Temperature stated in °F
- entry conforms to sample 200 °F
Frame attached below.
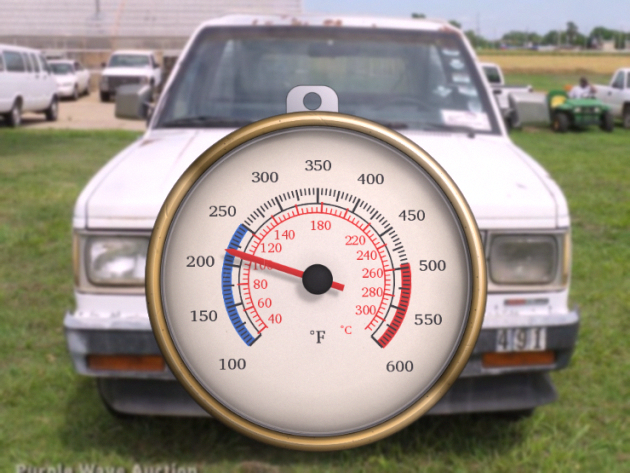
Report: 215 °F
